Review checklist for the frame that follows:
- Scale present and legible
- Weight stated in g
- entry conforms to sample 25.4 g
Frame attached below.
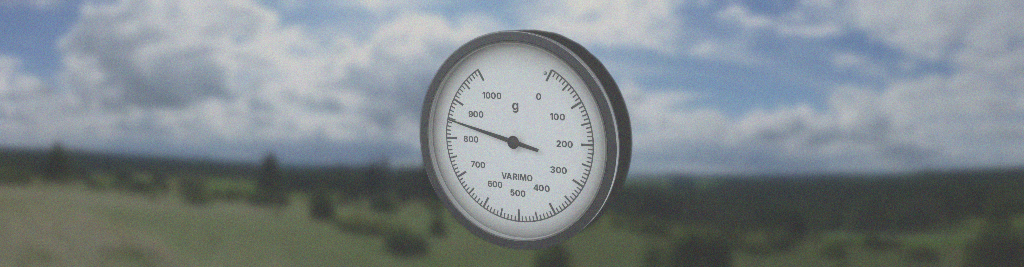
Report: 850 g
